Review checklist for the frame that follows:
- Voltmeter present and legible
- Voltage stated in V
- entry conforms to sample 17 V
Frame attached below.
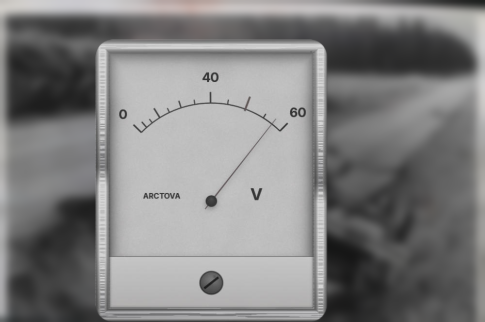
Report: 57.5 V
